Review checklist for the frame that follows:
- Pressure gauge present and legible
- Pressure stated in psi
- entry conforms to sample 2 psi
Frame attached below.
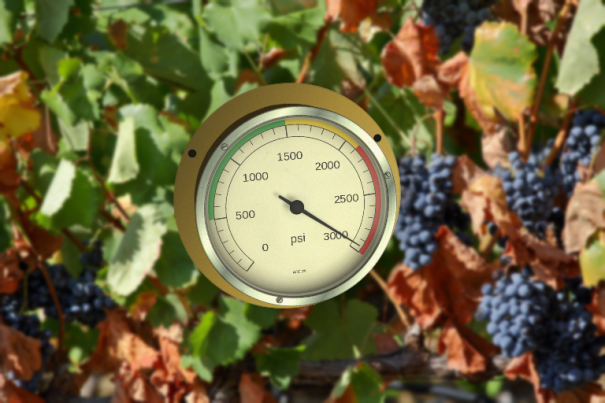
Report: 2950 psi
